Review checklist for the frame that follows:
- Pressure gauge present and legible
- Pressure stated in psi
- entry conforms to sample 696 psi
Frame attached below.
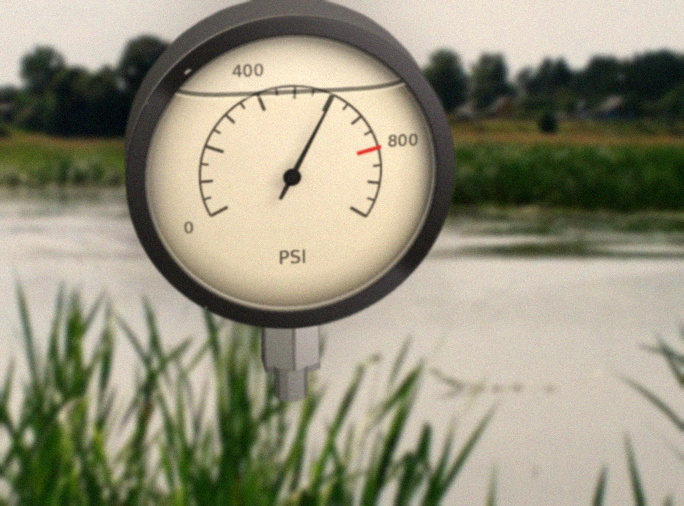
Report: 600 psi
